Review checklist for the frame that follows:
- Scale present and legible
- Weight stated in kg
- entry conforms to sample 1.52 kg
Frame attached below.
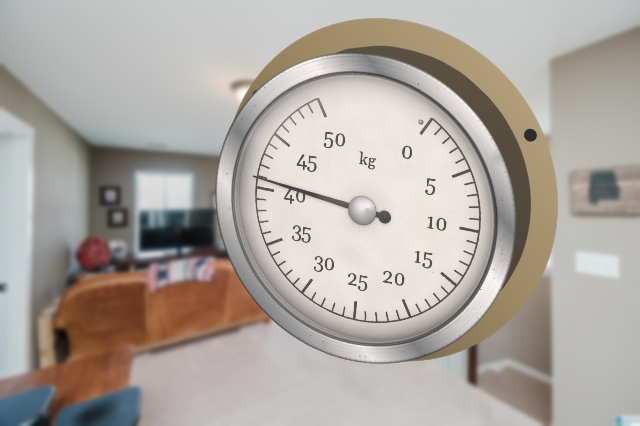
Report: 41 kg
